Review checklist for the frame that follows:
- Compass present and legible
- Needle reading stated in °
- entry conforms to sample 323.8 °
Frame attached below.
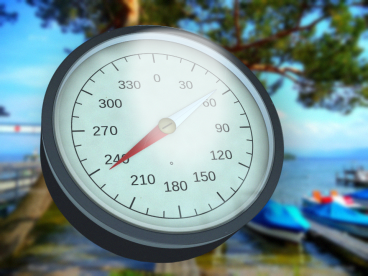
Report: 235 °
